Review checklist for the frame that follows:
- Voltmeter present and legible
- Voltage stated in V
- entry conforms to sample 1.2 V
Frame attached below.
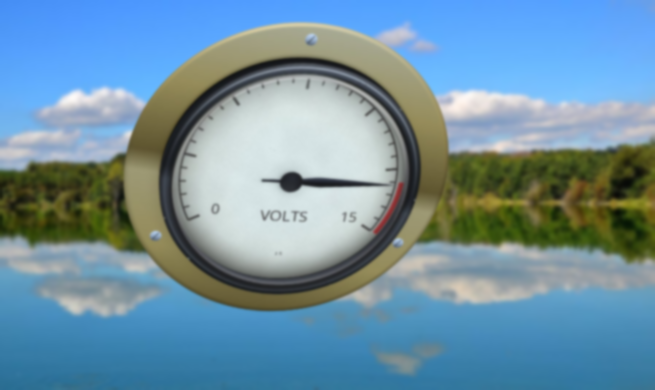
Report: 13 V
